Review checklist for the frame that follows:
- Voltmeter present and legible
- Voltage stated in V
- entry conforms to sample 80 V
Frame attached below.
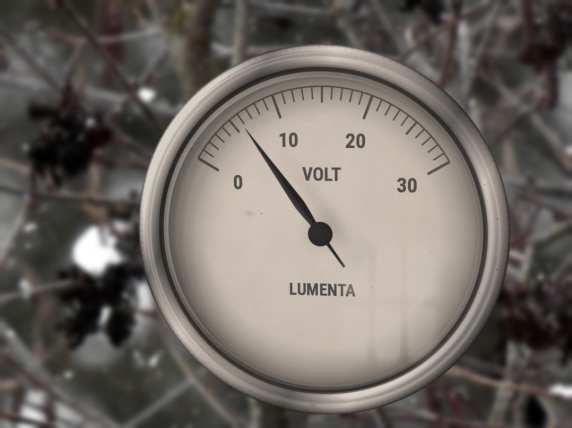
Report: 6 V
